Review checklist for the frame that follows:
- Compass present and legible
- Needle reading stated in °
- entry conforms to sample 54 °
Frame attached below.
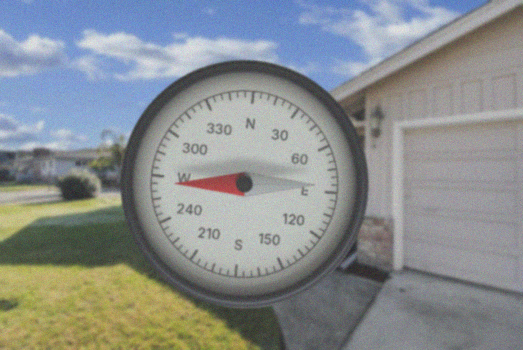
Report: 265 °
